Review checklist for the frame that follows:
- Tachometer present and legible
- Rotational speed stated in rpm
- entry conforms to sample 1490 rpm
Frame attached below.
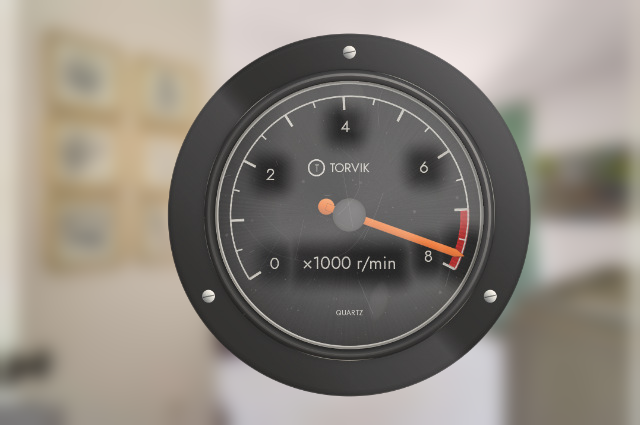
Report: 7750 rpm
